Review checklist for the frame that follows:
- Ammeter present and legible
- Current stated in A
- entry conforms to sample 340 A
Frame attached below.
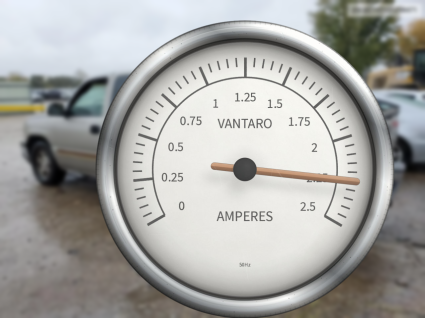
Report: 2.25 A
